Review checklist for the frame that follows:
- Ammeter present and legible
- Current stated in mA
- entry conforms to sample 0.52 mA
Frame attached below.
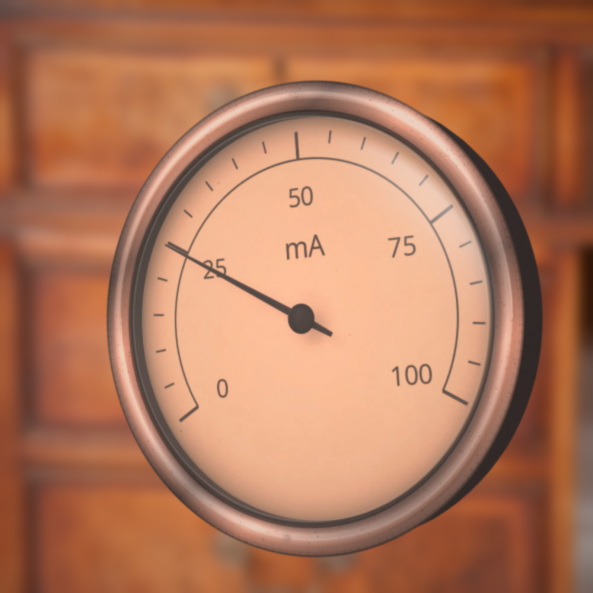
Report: 25 mA
